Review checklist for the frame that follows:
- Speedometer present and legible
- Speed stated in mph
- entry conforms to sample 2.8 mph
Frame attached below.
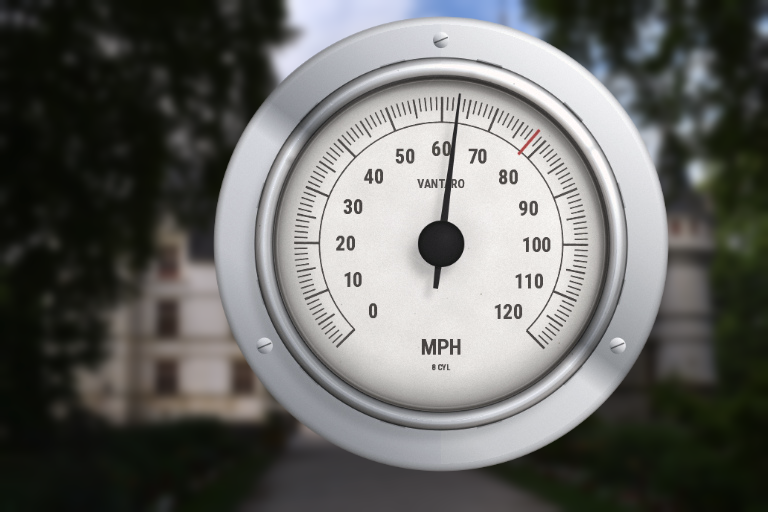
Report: 63 mph
